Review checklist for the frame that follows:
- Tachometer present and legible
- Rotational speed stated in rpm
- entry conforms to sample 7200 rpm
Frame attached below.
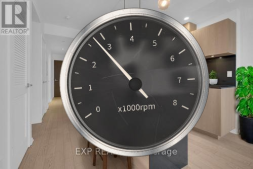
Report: 2750 rpm
